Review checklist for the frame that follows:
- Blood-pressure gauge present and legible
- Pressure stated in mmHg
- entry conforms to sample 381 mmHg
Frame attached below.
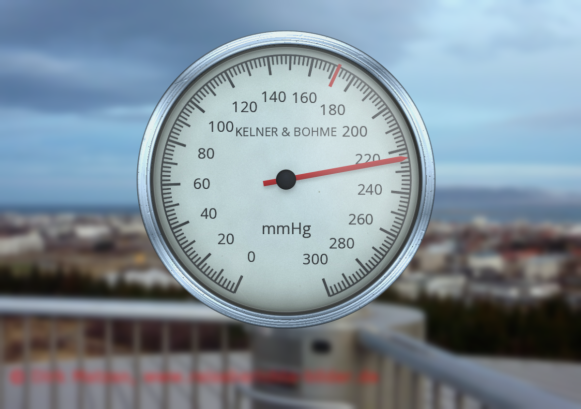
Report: 224 mmHg
